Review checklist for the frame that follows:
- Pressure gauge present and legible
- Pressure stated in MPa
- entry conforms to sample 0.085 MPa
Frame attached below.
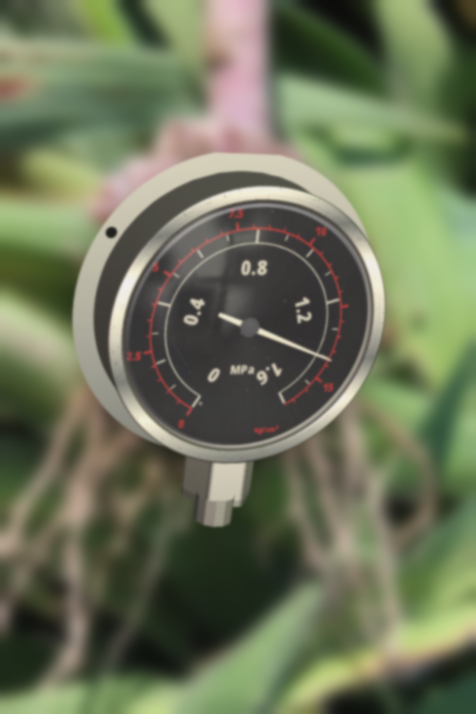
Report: 1.4 MPa
